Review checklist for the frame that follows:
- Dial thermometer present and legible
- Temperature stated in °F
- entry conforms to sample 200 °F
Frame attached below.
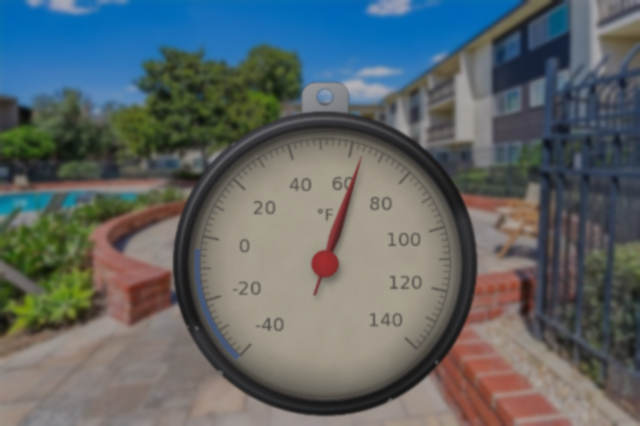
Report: 64 °F
